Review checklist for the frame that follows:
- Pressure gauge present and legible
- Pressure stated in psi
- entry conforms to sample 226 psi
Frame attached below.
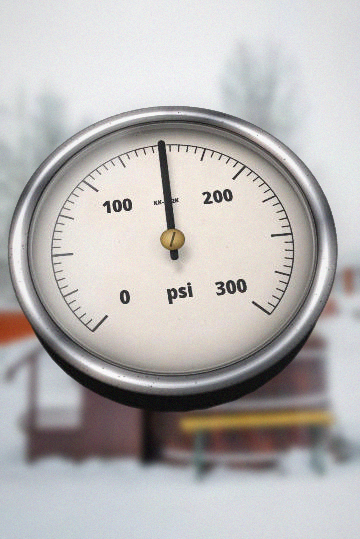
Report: 150 psi
